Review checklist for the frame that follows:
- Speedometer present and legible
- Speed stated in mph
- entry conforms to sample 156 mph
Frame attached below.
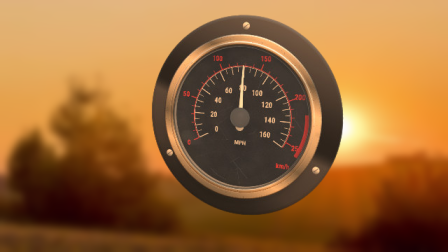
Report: 80 mph
